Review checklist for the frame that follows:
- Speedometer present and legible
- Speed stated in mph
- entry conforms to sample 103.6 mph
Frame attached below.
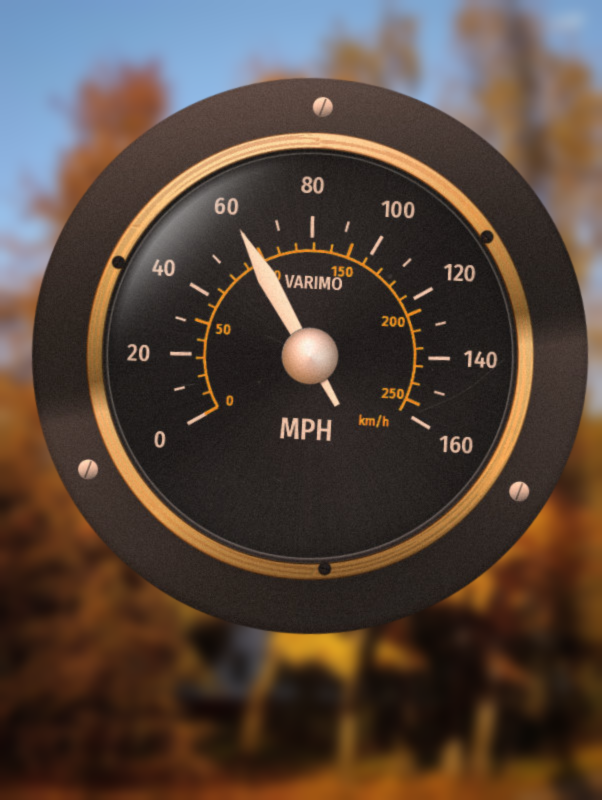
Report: 60 mph
